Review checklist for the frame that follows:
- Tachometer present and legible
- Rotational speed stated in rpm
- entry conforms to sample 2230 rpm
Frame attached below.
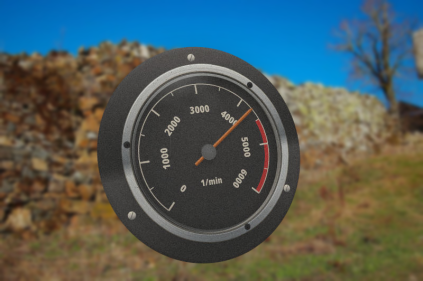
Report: 4250 rpm
